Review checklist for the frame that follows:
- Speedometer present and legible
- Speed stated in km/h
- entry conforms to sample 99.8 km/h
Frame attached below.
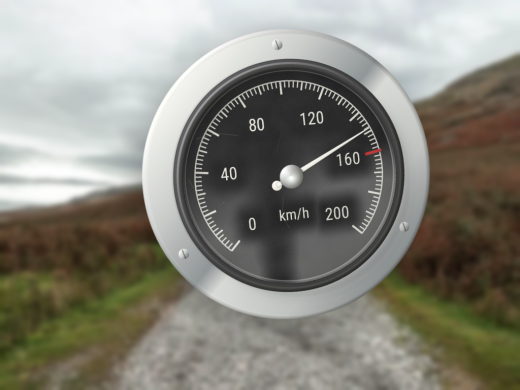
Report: 148 km/h
